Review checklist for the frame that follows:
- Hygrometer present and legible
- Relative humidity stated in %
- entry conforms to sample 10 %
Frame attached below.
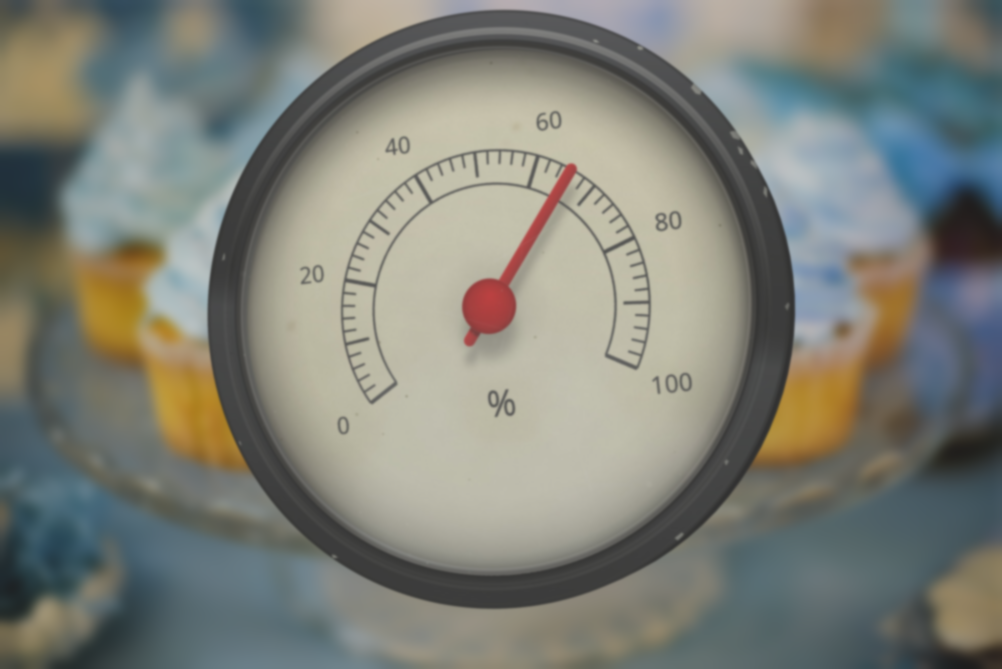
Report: 66 %
